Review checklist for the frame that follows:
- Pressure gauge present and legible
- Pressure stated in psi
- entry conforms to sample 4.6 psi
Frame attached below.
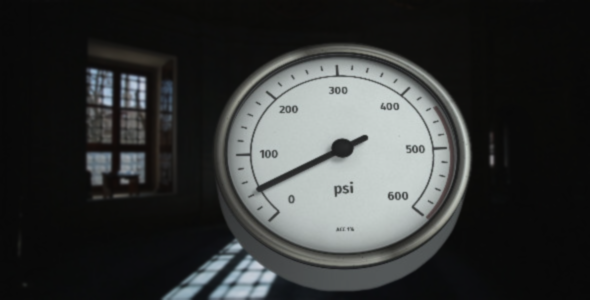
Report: 40 psi
